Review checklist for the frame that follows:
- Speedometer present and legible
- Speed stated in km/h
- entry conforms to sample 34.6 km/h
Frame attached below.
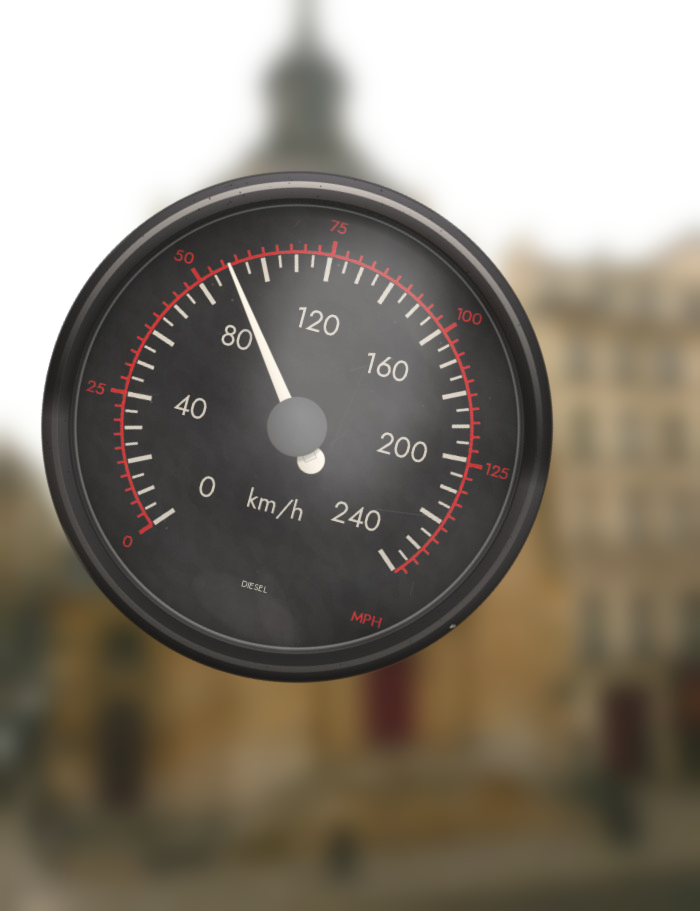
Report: 90 km/h
